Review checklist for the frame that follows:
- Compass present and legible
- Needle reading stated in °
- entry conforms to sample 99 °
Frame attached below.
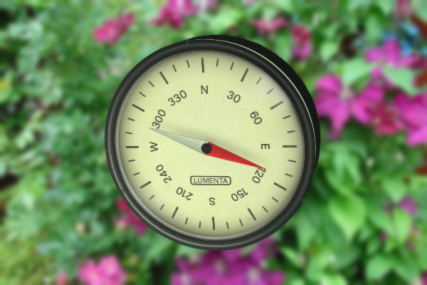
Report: 110 °
